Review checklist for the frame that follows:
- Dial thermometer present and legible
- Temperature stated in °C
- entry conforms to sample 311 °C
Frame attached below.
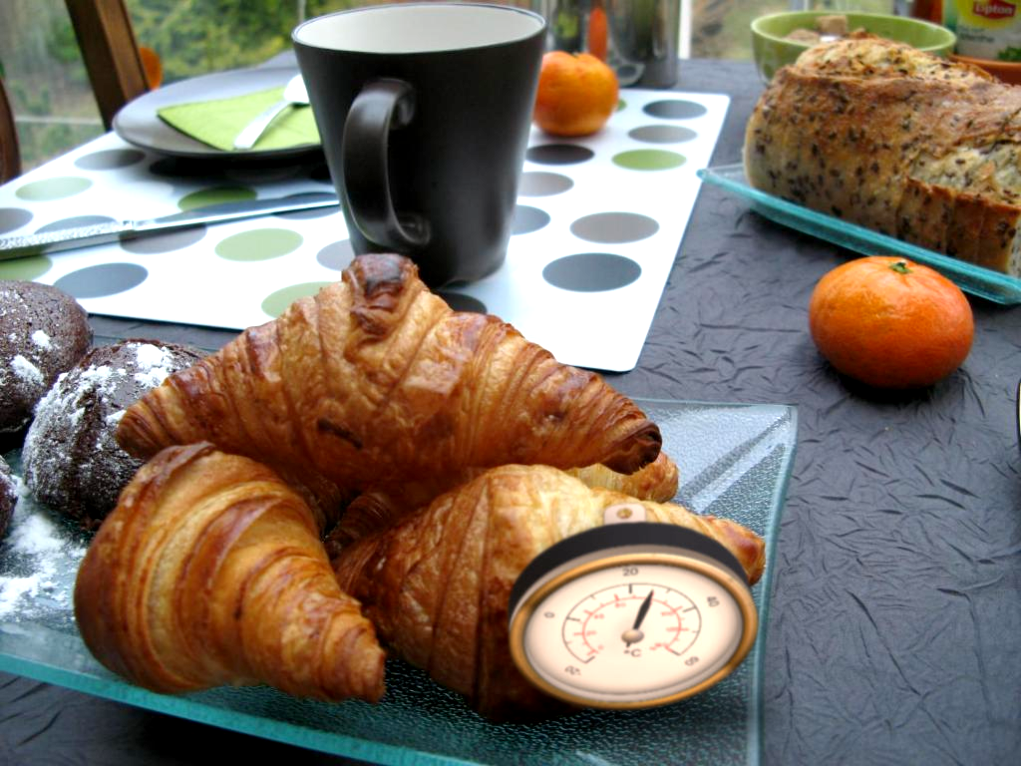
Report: 25 °C
